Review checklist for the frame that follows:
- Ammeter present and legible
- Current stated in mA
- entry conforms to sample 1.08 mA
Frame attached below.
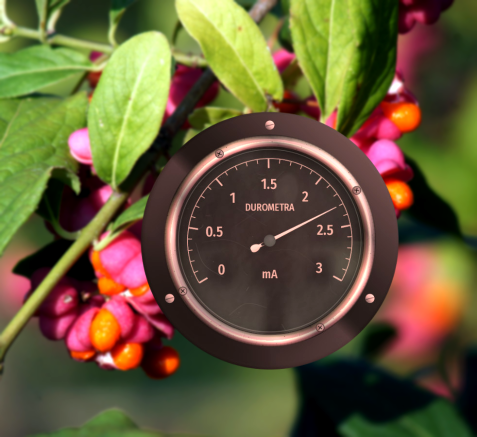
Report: 2.3 mA
